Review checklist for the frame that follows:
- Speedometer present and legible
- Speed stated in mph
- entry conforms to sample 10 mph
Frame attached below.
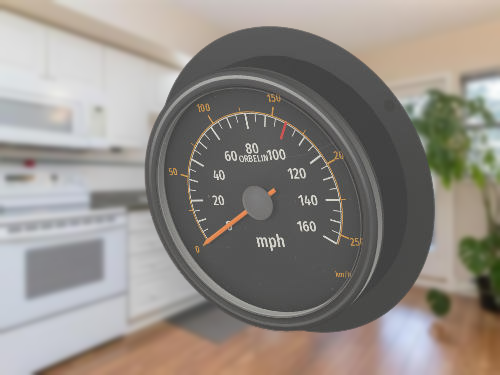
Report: 0 mph
